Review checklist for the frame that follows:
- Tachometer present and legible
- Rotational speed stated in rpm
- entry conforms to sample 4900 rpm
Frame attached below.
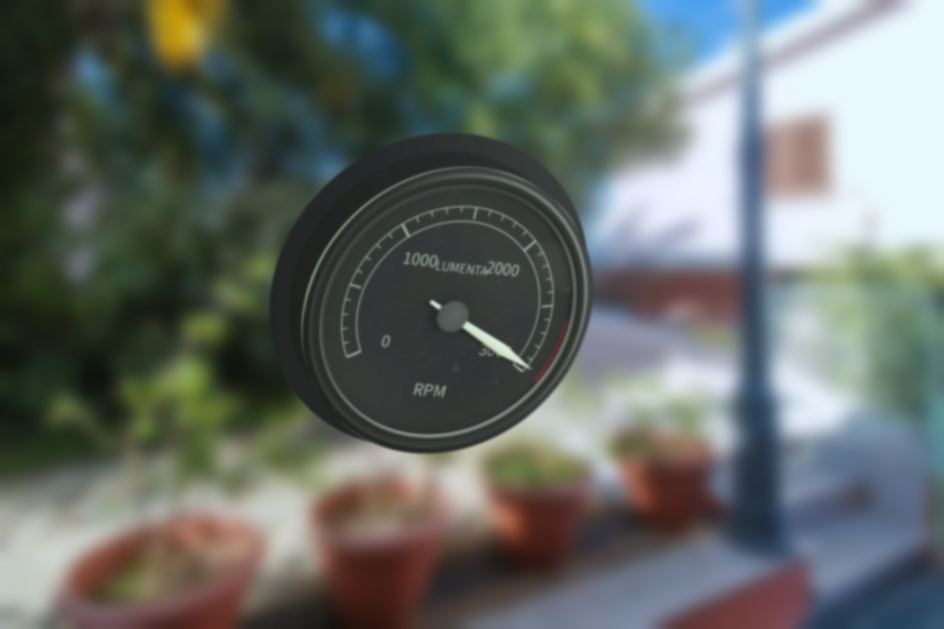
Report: 2950 rpm
